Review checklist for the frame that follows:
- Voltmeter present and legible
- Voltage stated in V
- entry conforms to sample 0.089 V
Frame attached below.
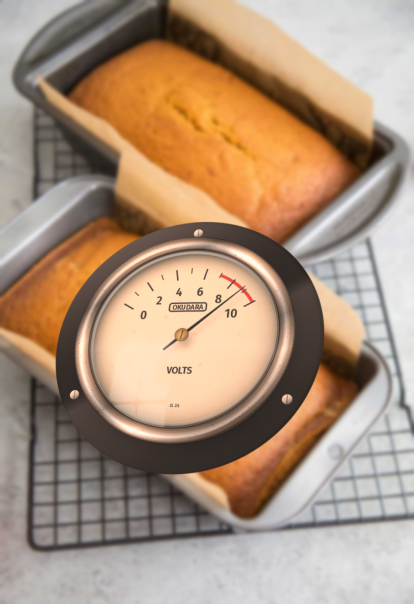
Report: 9 V
